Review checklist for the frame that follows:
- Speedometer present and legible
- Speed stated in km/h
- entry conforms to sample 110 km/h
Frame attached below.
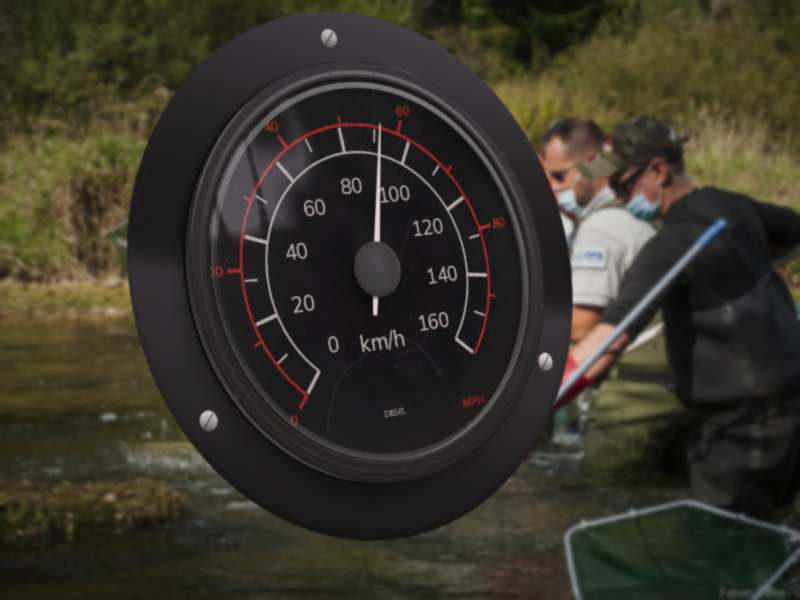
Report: 90 km/h
